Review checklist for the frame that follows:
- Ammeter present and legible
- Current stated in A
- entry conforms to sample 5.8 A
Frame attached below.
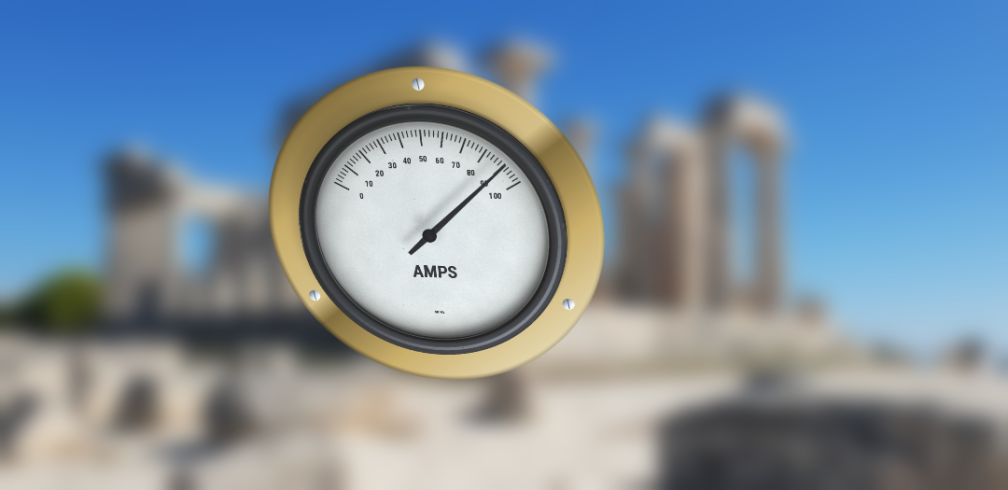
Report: 90 A
